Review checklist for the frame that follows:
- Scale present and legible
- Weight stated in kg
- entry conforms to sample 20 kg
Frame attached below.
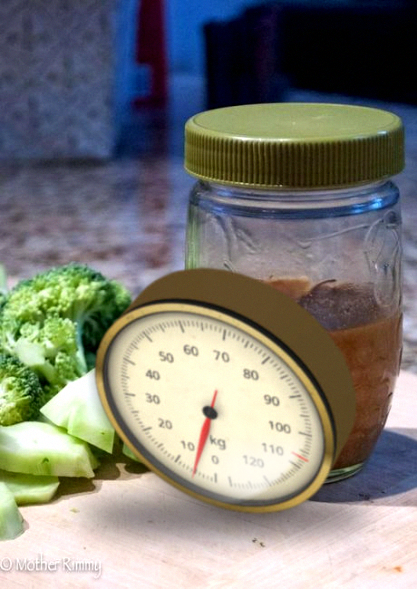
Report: 5 kg
